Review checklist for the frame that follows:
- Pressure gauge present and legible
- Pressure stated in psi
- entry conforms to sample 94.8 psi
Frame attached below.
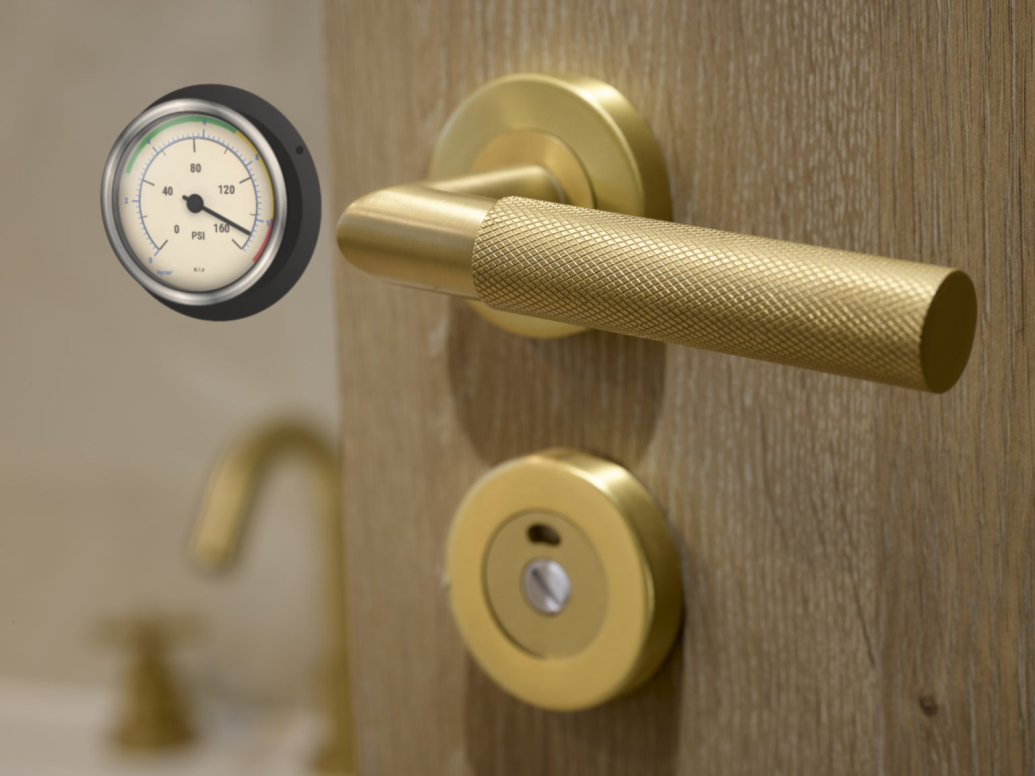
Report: 150 psi
